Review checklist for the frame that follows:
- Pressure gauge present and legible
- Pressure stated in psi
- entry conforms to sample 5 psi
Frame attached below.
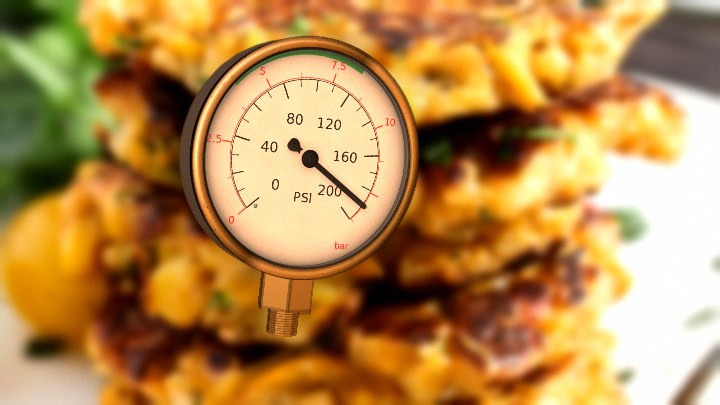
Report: 190 psi
